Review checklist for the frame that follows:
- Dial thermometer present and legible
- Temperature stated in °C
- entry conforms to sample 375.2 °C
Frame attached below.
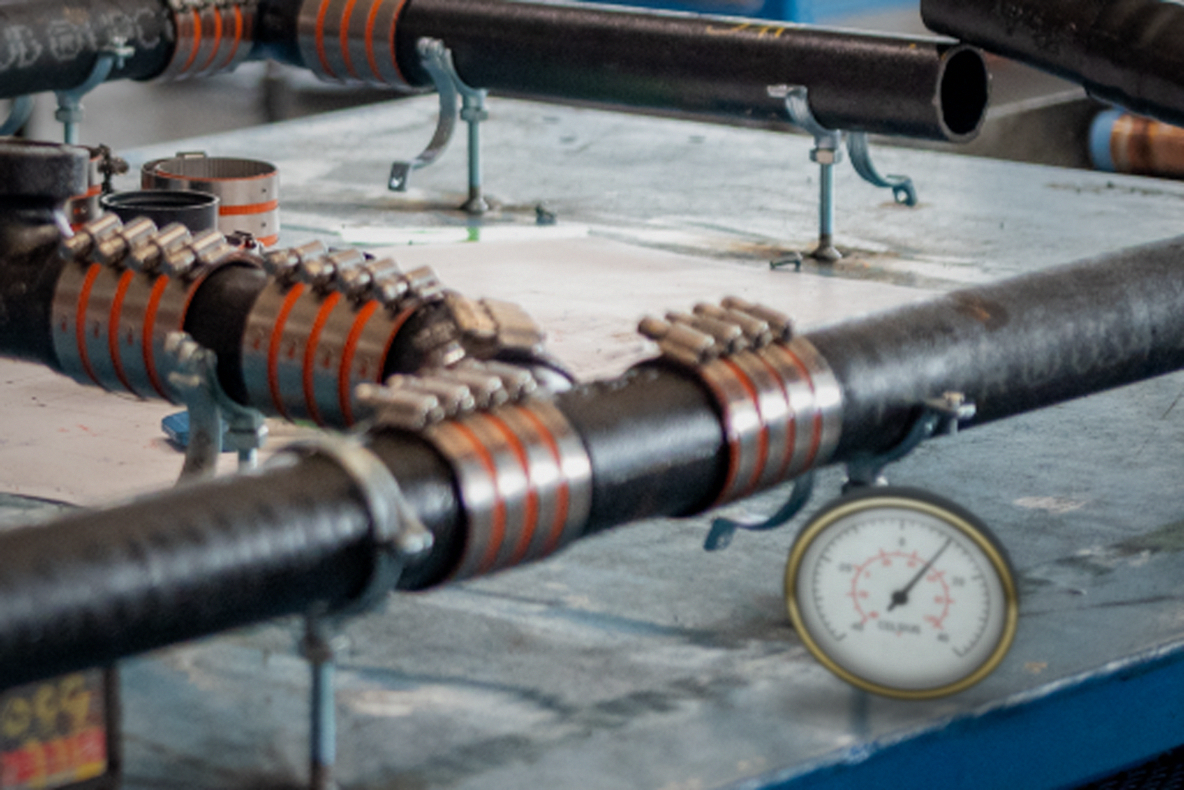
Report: 10 °C
